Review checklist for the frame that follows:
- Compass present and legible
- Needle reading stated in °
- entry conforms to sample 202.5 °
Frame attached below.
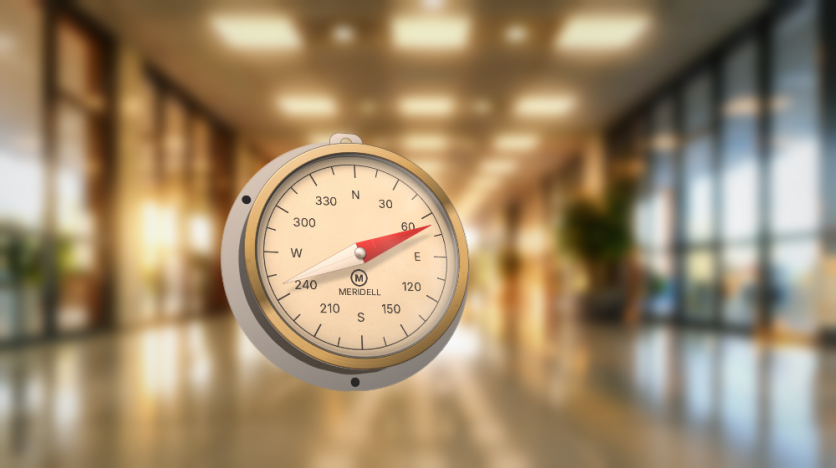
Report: 67.5 °
